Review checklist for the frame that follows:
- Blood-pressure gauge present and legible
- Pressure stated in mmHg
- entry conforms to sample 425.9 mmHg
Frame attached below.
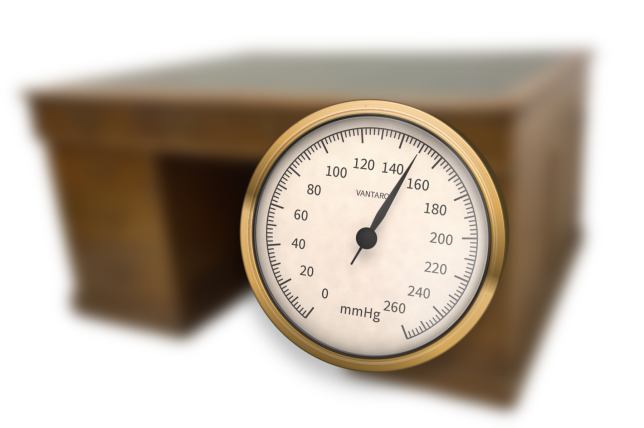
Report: 150 mmHg
